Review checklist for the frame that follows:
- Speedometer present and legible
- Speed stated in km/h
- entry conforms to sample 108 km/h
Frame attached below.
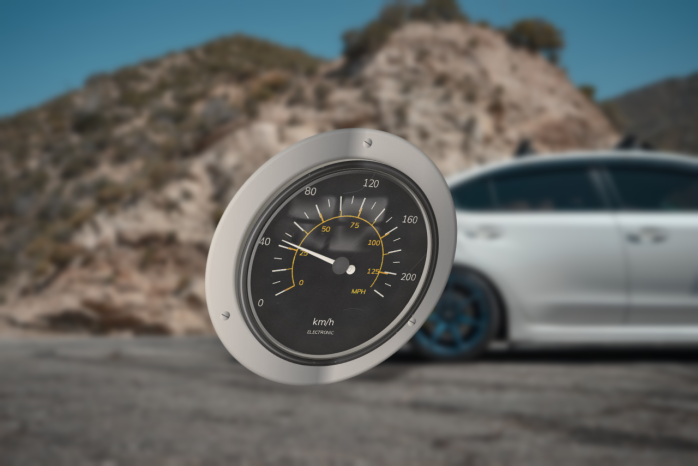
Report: 45 km/h
